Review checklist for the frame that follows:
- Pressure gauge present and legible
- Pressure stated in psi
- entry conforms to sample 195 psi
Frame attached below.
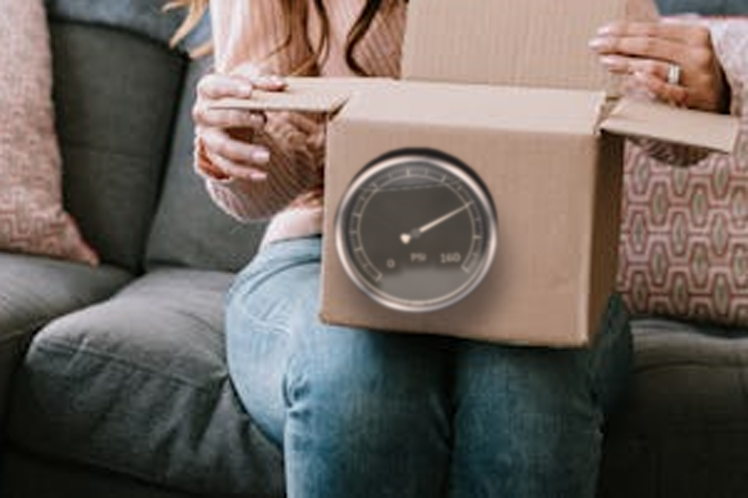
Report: 120 psi
